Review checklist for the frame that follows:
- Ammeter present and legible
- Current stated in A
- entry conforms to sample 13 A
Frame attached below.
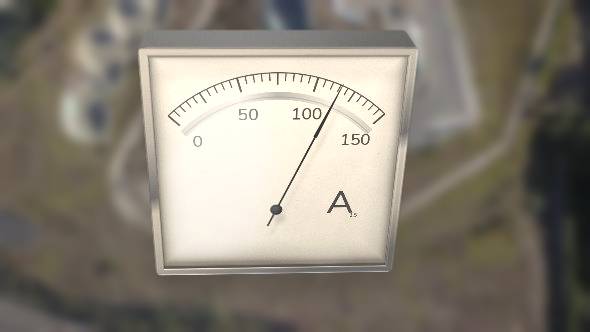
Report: 115 A
